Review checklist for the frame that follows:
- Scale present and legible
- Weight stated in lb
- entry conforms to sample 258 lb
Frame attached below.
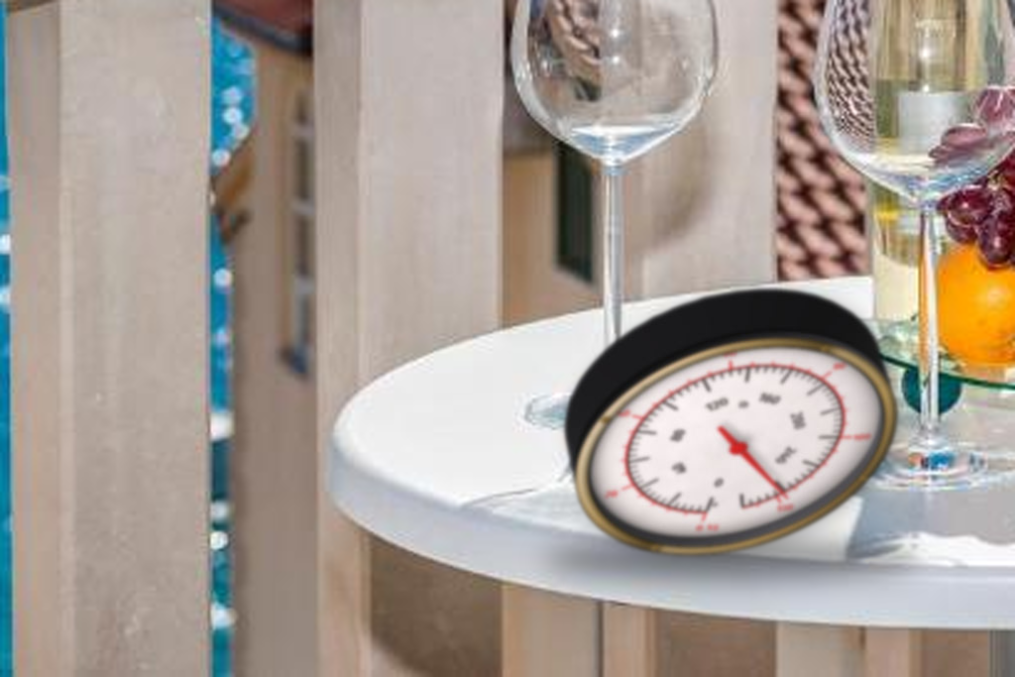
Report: 260 lb
